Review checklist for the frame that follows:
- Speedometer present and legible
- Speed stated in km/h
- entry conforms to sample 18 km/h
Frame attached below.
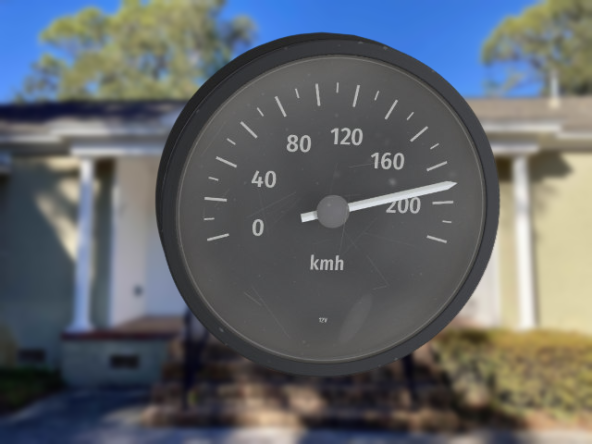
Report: 190 km/h
